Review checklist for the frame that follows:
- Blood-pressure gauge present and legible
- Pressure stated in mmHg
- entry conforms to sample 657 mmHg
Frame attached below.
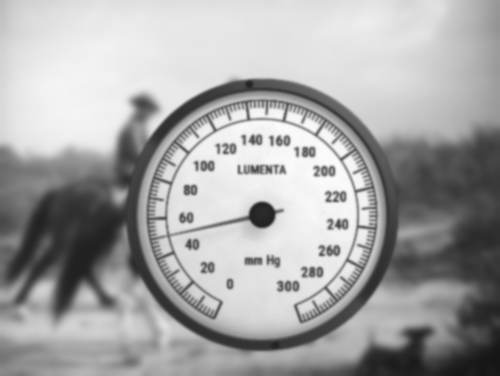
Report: 50 mmHg
